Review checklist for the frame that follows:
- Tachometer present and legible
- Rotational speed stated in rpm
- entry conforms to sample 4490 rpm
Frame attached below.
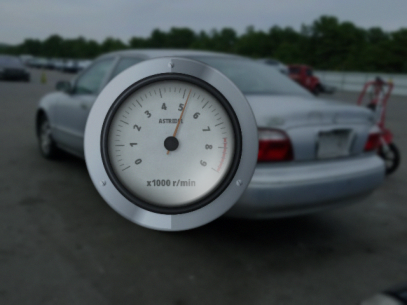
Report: 5200 rpm
